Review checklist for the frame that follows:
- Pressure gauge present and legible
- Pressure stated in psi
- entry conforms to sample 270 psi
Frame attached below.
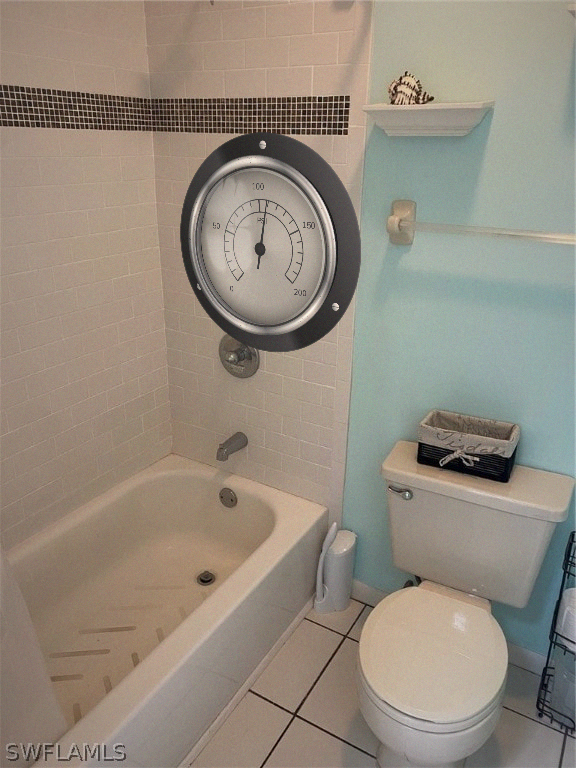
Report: 110 psi
